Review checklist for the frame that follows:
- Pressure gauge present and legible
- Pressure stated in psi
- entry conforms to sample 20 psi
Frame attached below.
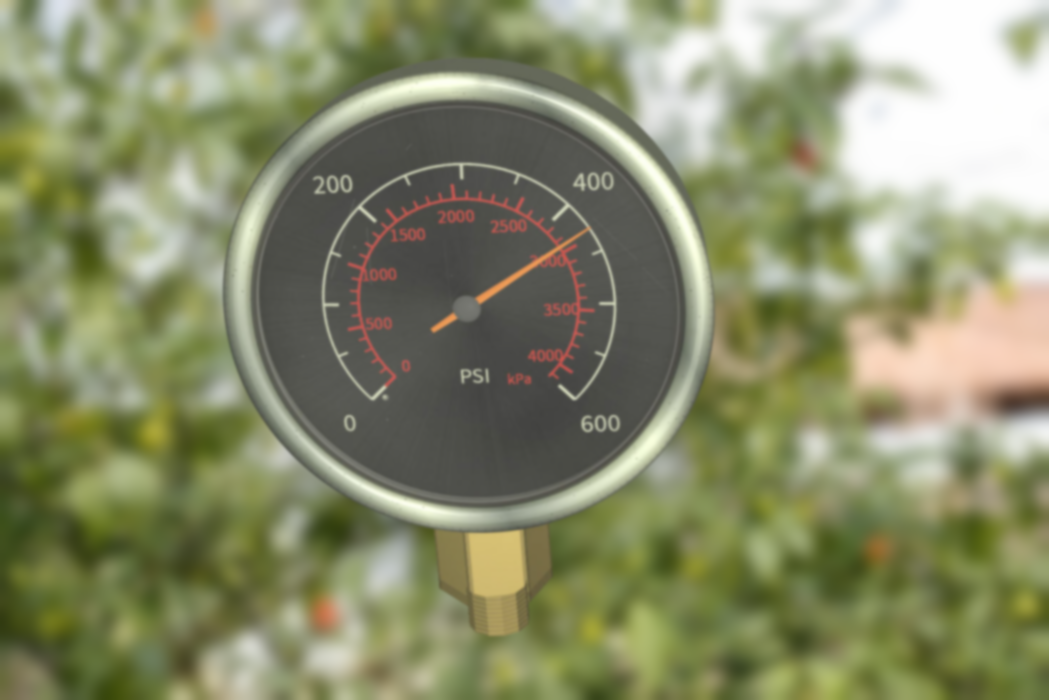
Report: 425 psi
